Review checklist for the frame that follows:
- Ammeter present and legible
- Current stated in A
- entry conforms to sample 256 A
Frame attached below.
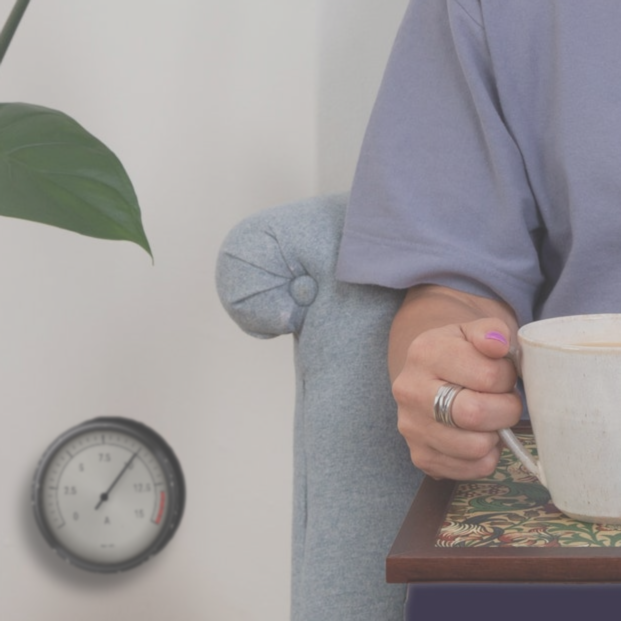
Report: 10 A
